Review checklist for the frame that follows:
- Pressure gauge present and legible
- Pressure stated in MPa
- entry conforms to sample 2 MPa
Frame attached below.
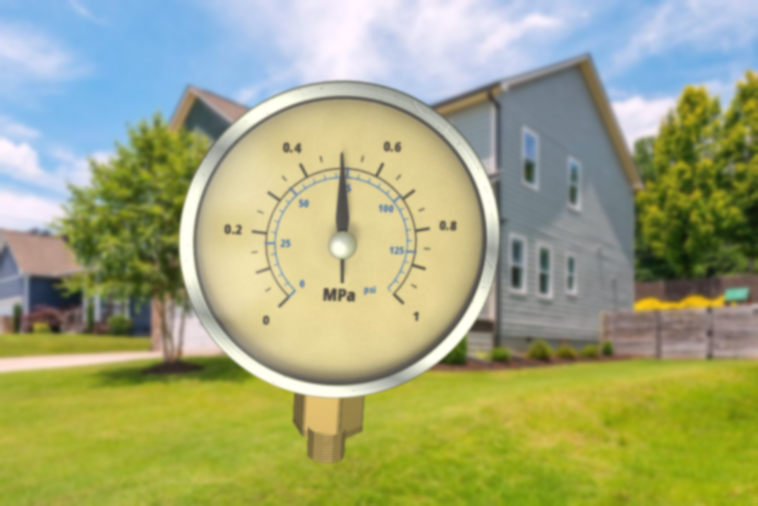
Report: 0.5 MPa
